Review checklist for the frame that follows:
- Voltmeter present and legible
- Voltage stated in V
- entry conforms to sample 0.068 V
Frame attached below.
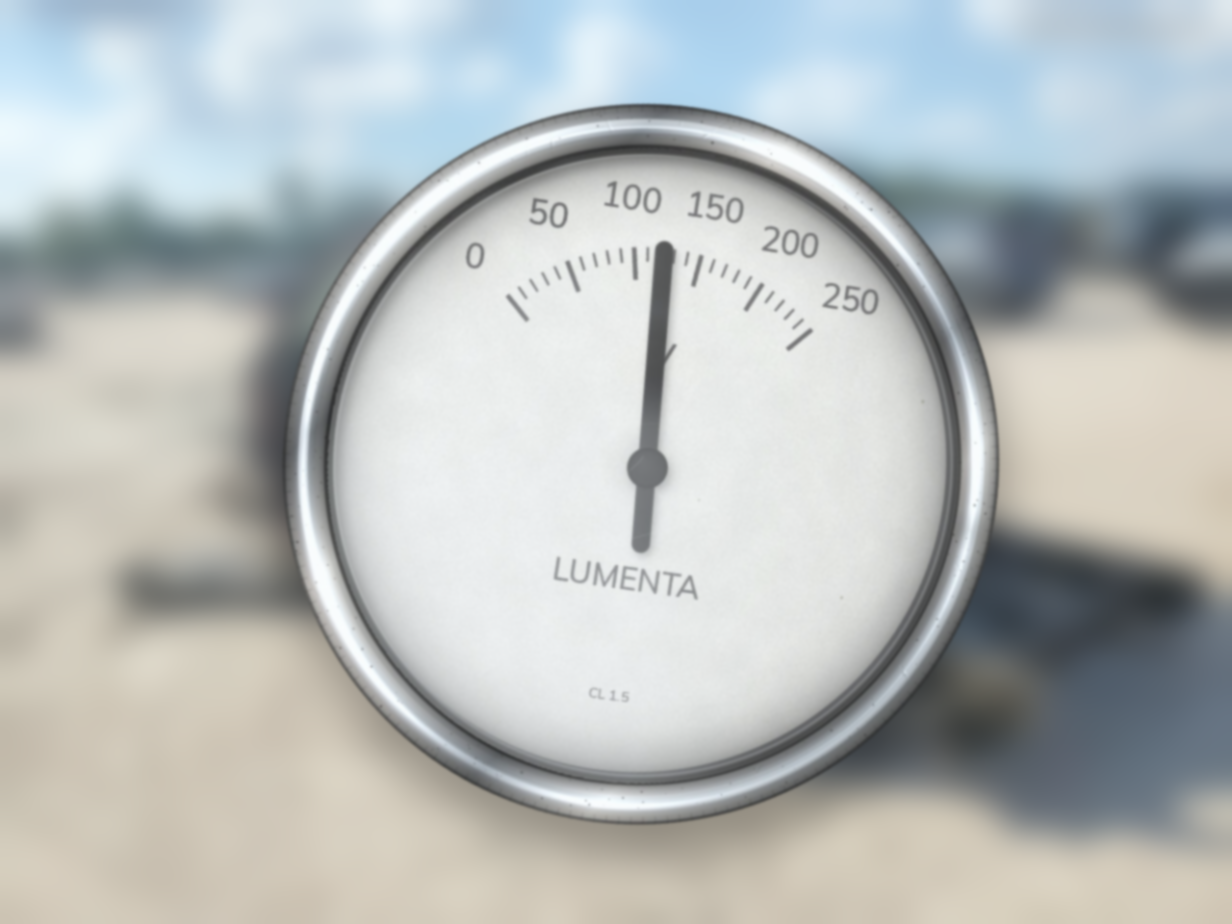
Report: 120 V
